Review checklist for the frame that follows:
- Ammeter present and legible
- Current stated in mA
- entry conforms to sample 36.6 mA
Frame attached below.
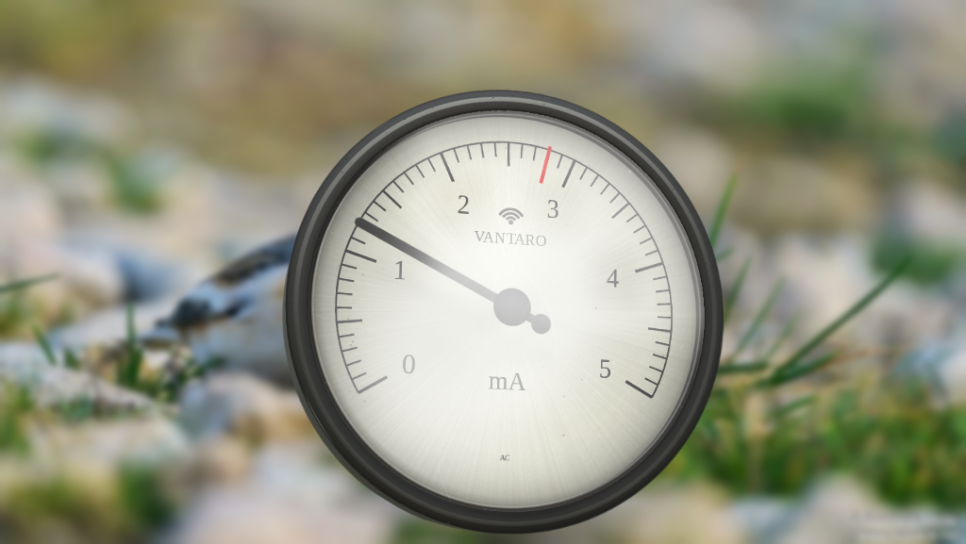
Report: 1.2 mA
